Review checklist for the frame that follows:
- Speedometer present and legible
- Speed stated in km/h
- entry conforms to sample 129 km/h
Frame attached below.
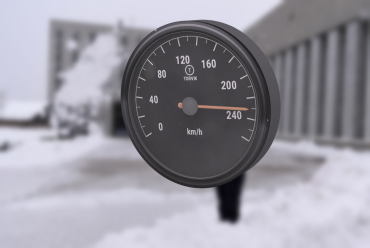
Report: 230 km/h
